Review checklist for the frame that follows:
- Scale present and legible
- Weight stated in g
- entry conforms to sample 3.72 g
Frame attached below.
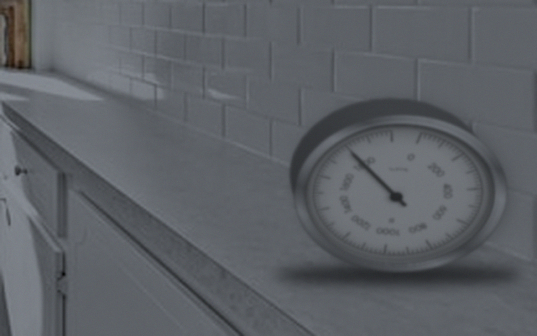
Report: 1800 g
